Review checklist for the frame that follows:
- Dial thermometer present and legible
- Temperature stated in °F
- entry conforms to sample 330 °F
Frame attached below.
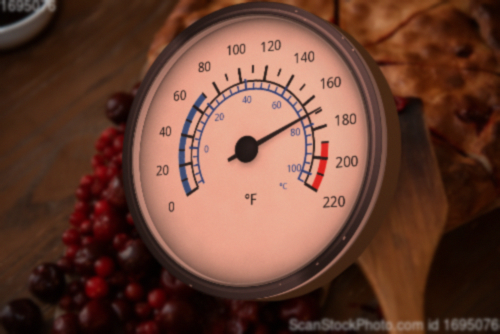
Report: 170 °F
